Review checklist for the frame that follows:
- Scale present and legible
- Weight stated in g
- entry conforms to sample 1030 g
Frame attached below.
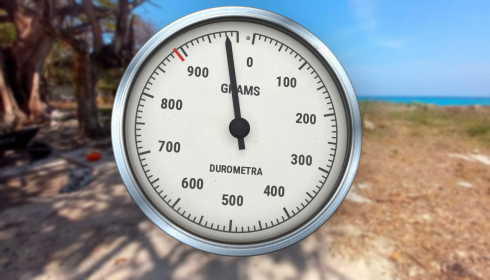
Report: 980 g
